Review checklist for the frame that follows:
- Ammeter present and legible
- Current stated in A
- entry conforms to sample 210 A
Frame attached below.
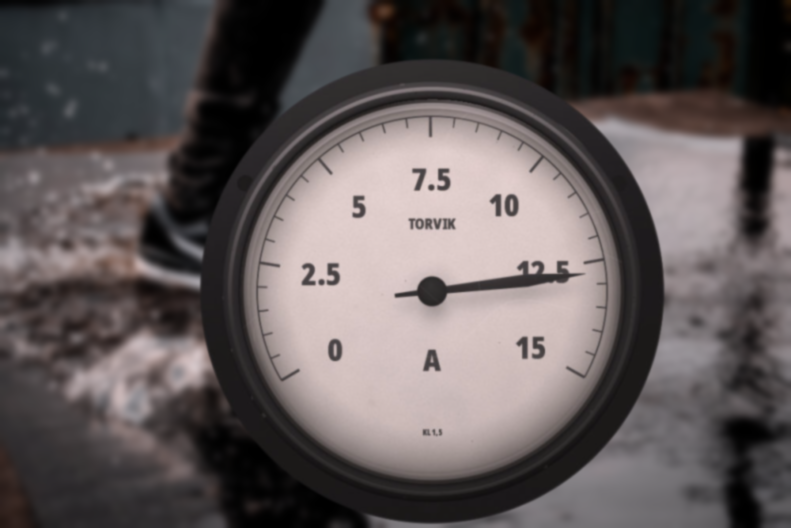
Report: 12.75 A
